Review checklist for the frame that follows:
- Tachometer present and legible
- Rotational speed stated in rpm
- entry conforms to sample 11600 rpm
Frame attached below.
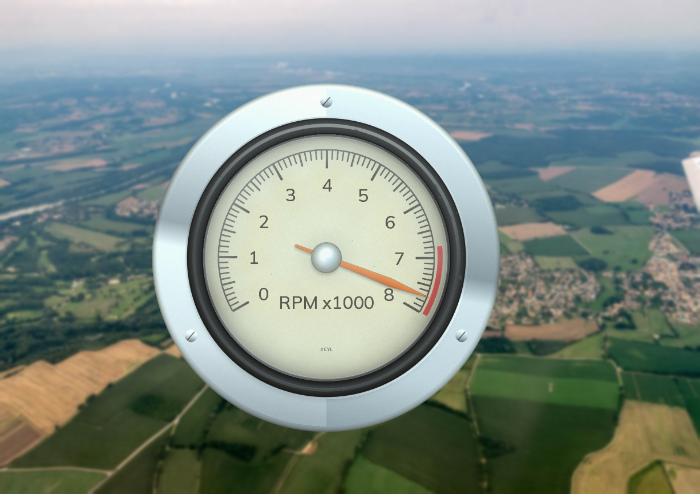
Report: 7700 rpm
